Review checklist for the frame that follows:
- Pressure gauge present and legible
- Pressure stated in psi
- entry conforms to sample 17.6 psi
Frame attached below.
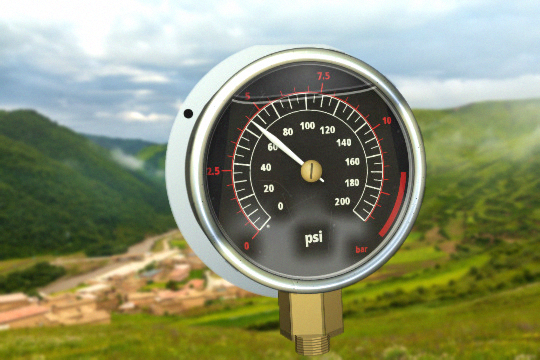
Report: 65 psi
